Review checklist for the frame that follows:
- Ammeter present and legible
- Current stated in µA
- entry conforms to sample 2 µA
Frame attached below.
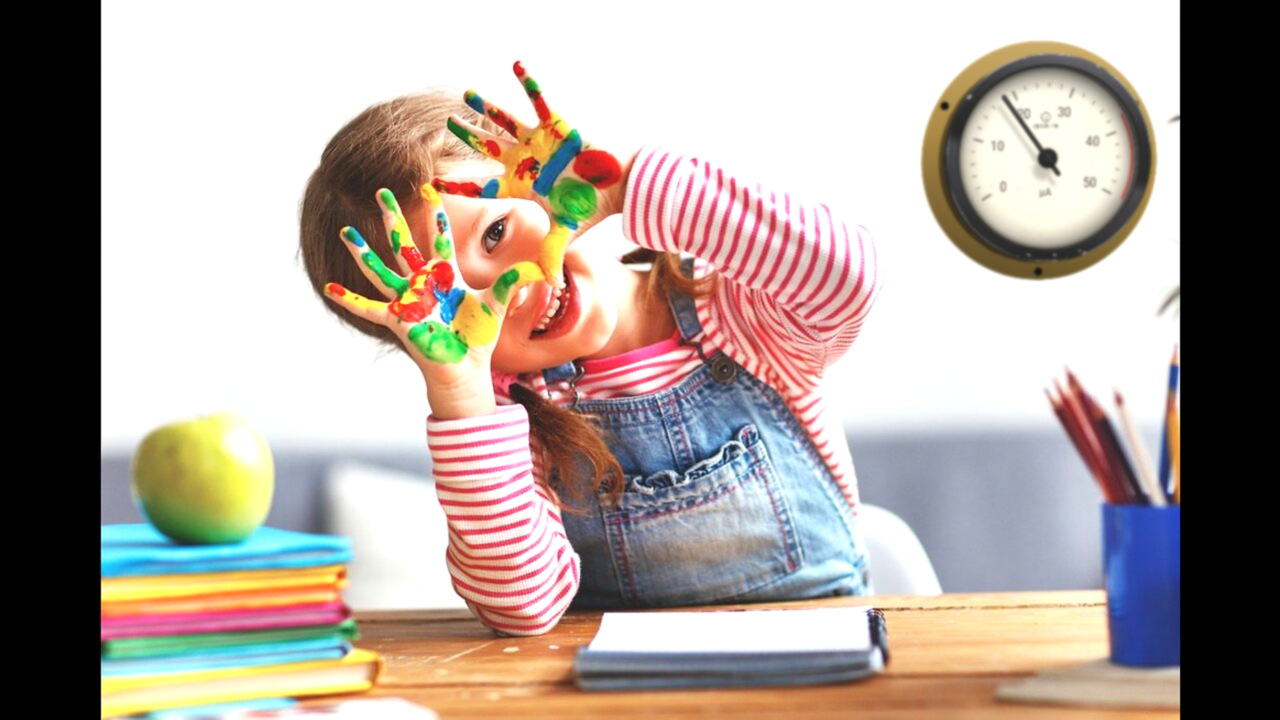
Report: 18 µA
